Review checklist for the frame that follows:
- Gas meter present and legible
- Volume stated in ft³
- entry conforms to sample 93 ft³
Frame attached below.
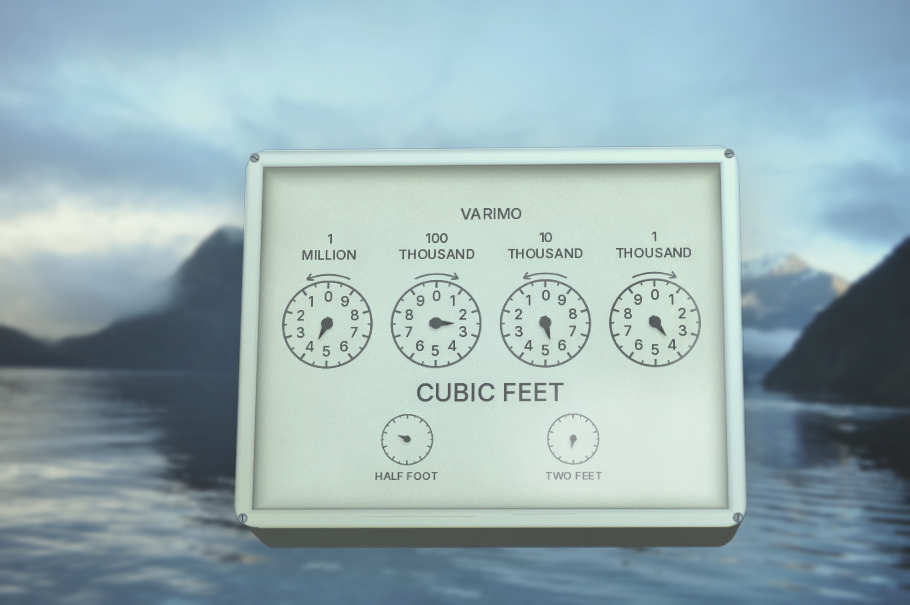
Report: 425400 ft³
